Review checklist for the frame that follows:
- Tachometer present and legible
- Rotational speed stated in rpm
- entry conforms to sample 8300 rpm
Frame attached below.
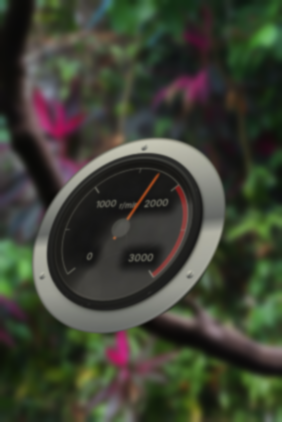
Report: 1750 rpm
